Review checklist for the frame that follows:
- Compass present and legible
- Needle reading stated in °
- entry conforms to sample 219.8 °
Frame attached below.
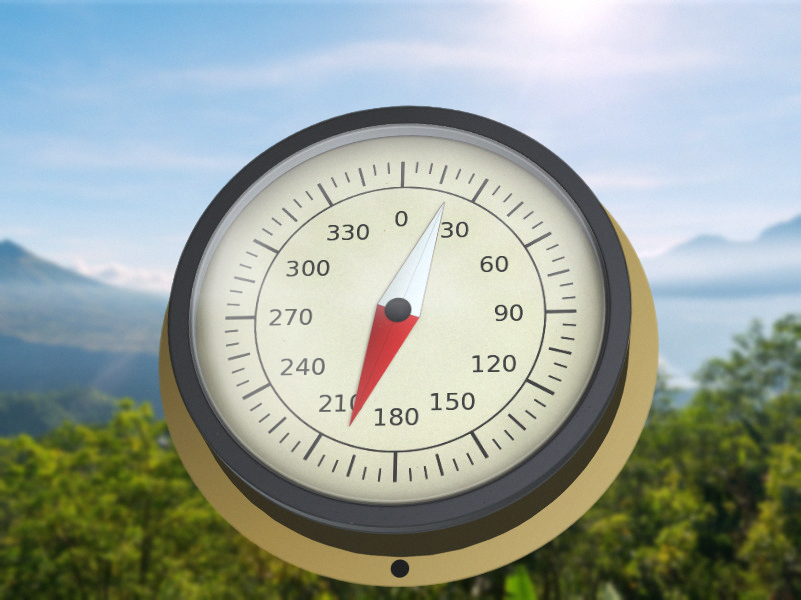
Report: 200 °
